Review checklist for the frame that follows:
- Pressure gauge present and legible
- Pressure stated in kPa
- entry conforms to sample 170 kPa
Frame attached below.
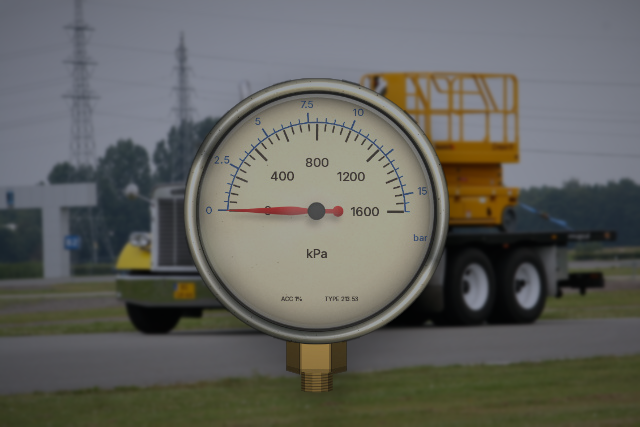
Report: 0 kPa
